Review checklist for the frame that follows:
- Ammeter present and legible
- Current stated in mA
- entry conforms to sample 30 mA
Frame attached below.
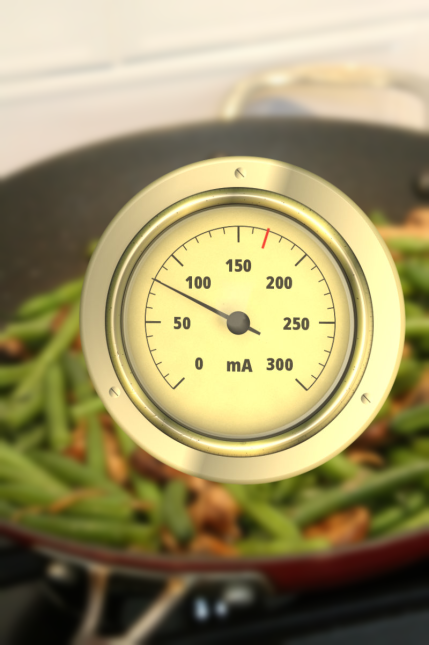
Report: 80 mA
